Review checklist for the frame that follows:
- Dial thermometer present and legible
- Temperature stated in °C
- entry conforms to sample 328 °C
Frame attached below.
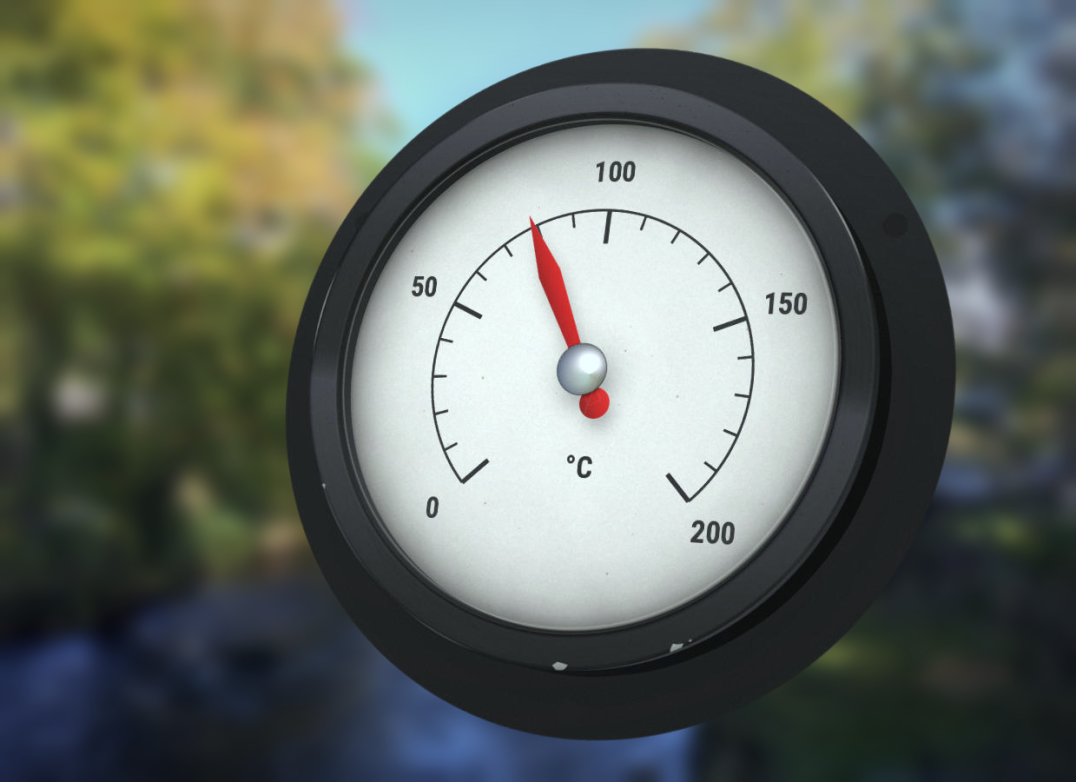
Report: 80 °C
